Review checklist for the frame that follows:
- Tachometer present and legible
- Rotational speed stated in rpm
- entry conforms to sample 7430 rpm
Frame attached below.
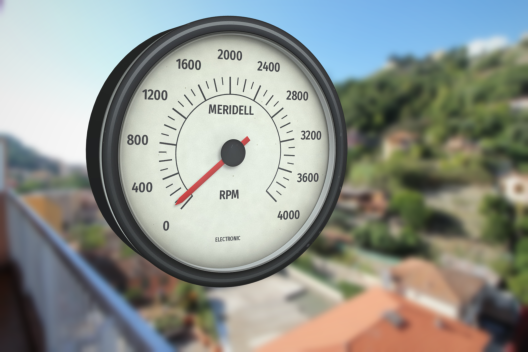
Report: 100 rpm
